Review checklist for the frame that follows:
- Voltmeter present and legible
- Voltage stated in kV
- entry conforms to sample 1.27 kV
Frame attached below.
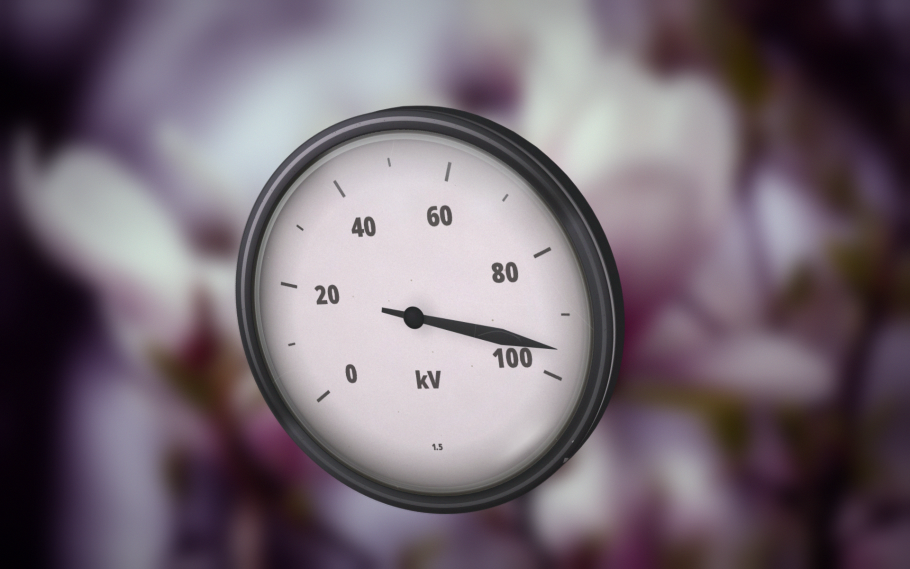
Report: 95 kV
